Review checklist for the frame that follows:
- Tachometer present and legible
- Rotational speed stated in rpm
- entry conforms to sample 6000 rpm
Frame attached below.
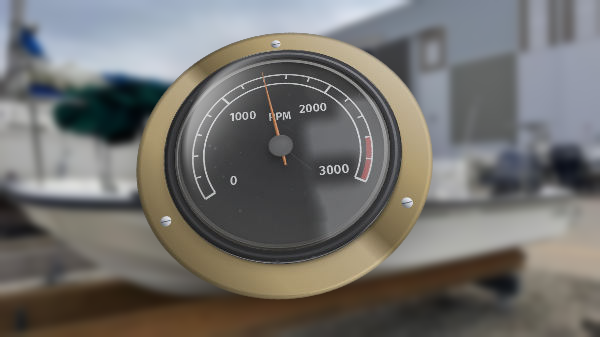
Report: 1400 rpm
